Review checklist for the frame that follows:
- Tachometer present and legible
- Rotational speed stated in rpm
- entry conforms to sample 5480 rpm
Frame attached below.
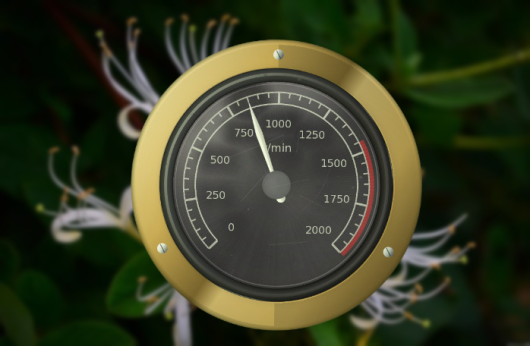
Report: 850 rpm
